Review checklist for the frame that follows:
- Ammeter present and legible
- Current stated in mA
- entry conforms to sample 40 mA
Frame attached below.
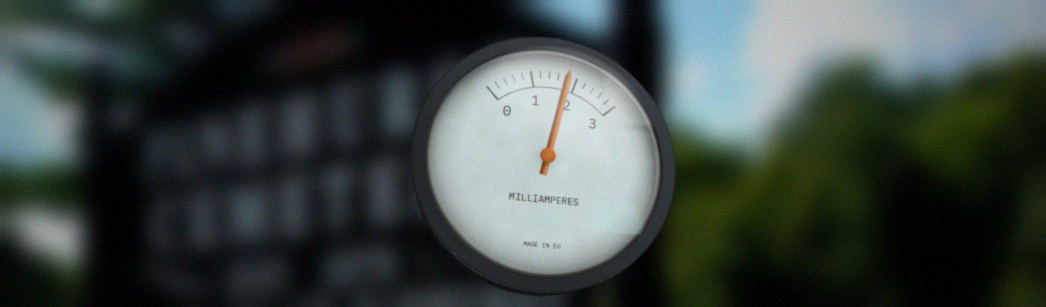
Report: 1.8 mA
